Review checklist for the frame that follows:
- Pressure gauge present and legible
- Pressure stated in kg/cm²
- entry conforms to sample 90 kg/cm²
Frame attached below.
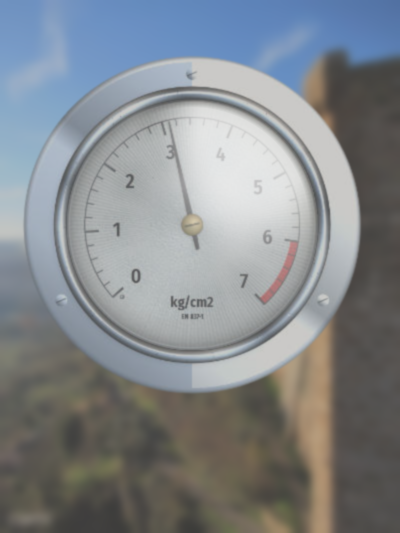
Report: 3.1 kg/cm²
